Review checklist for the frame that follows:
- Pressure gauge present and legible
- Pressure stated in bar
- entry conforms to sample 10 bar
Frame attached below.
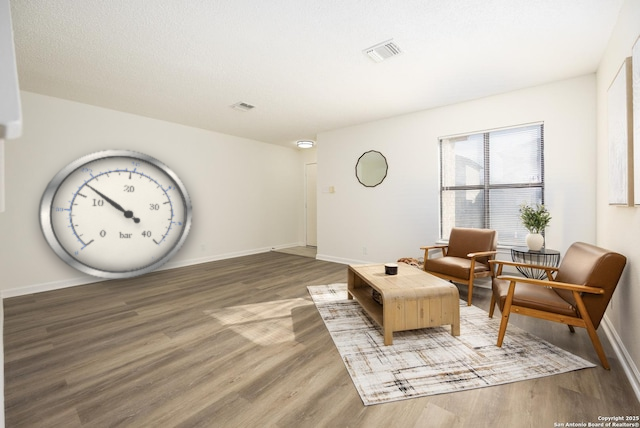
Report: 12 bar
